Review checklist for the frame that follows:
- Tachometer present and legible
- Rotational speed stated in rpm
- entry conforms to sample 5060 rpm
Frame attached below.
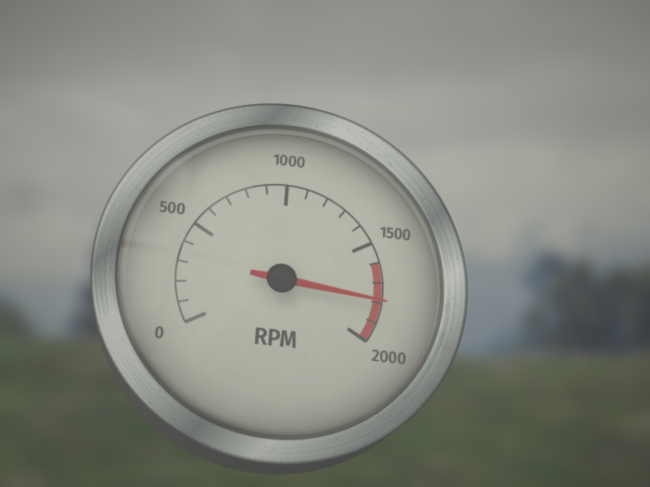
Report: 1800 rpm
